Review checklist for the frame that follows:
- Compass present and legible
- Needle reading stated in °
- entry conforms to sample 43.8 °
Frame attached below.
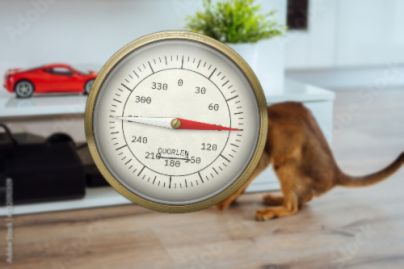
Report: 90 °
